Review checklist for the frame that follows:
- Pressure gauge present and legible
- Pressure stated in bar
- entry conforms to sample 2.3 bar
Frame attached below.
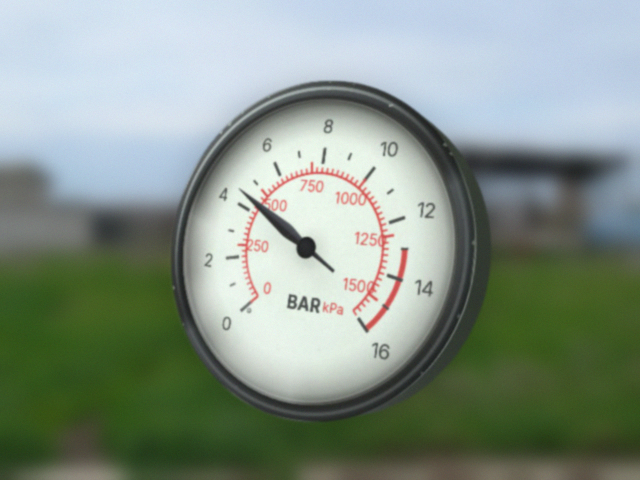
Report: 4.5 bar
